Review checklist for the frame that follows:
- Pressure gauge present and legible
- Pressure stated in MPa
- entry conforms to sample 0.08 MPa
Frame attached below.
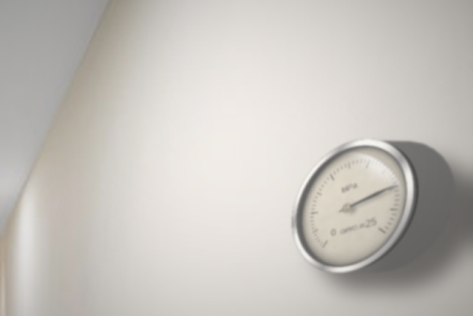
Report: 20 MPa
